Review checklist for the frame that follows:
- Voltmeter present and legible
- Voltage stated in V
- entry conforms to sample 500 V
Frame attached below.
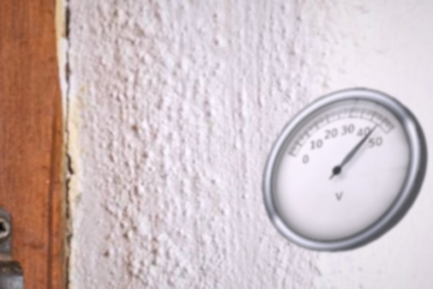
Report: 45 V
